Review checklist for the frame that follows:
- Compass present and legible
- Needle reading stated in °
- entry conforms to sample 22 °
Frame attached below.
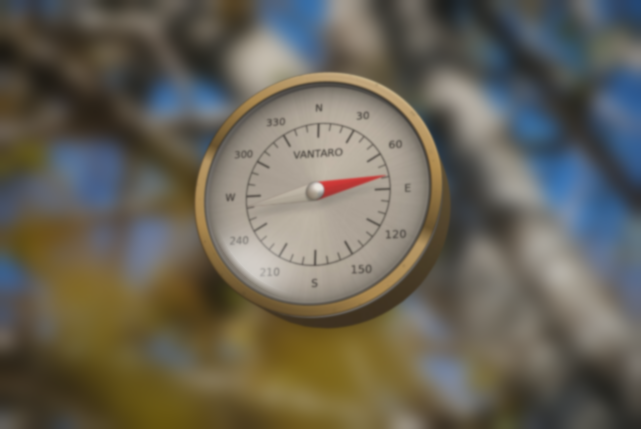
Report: 80 °
